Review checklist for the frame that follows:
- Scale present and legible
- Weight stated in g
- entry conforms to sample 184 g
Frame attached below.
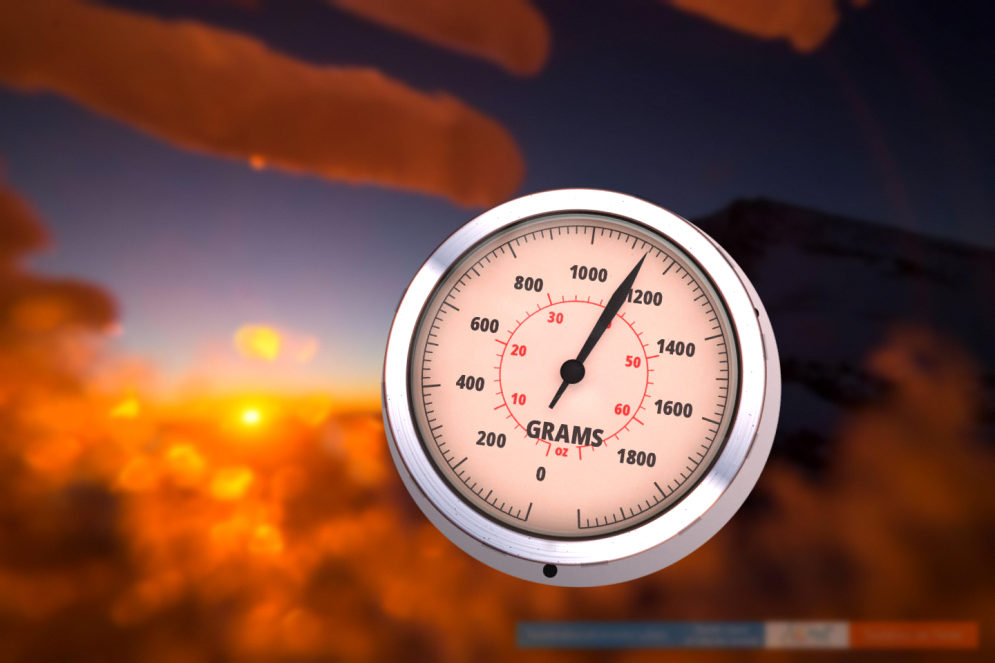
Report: 1140 g
